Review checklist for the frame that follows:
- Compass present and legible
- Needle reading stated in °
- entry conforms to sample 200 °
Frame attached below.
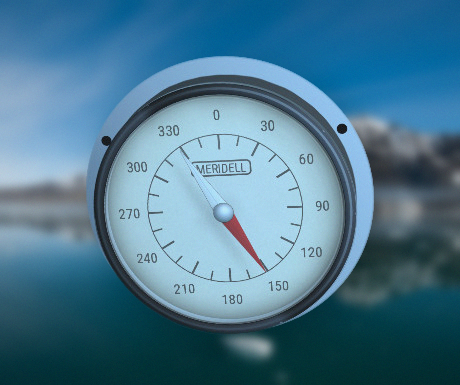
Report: 150 °
